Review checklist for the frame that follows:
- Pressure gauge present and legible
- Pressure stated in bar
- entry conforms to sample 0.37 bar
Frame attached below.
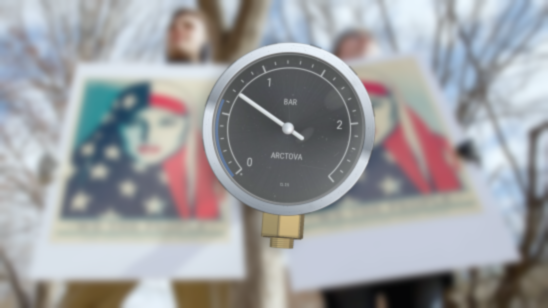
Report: 0.7 bar
